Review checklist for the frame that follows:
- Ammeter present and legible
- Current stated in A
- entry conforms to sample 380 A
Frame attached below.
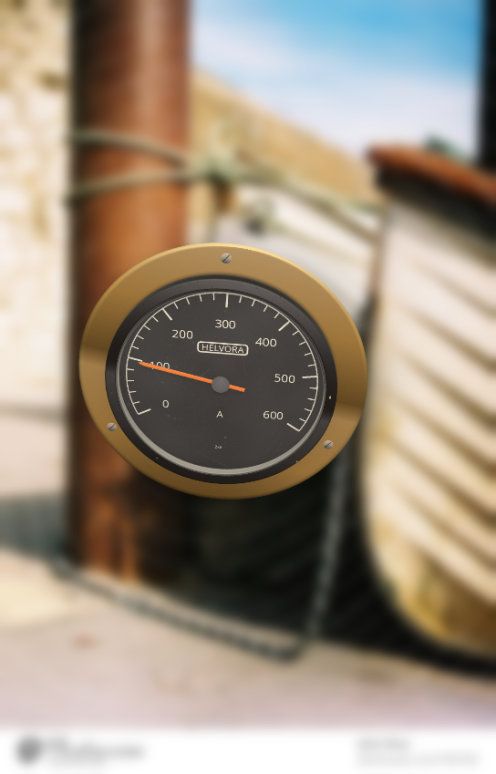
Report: 100 A
